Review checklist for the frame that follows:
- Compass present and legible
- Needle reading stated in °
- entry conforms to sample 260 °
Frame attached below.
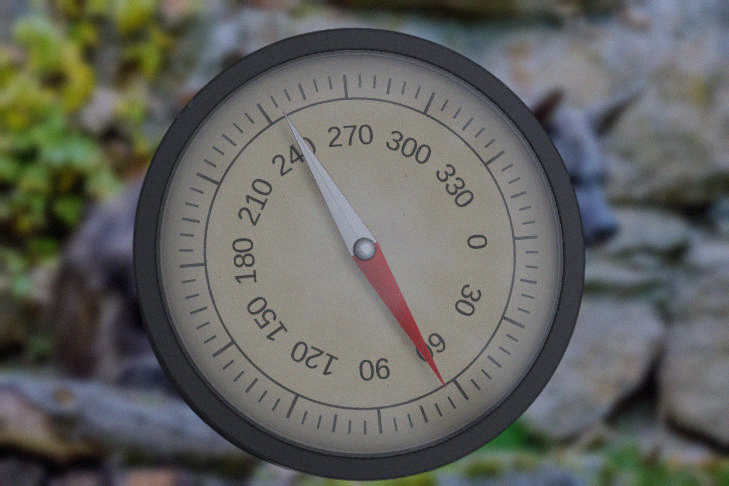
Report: 65 °
